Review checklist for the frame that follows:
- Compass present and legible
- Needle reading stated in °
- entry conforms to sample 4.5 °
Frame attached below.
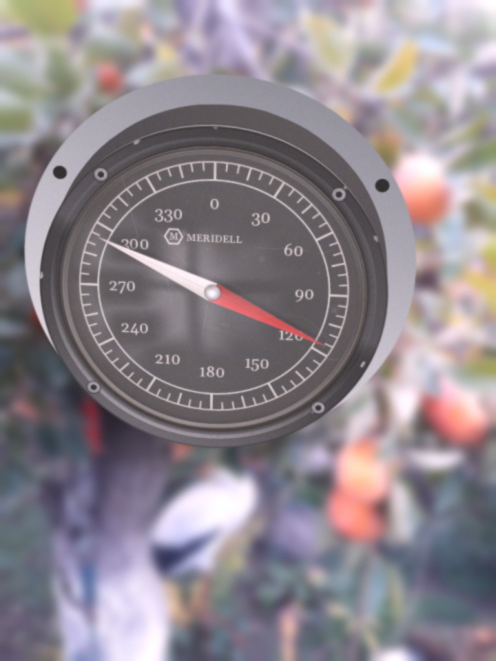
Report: 115 °
